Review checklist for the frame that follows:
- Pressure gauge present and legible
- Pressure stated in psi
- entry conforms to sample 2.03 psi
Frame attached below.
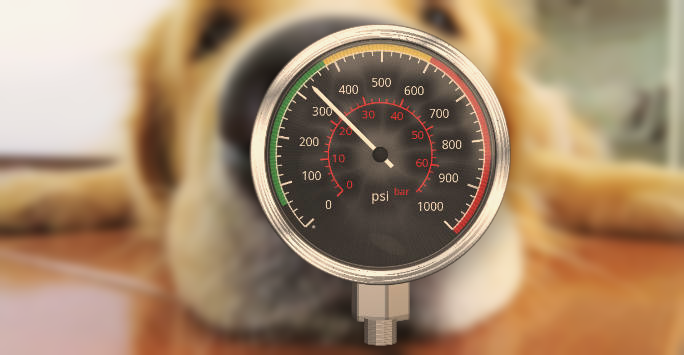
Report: 330 psi
